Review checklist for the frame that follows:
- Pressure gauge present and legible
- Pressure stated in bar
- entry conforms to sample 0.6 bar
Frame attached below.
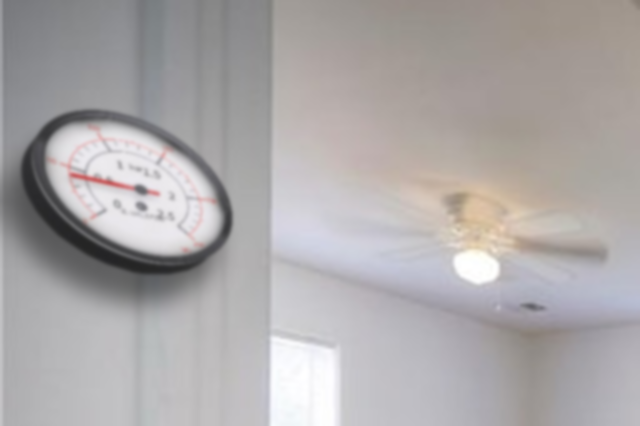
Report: 0.4 bar
